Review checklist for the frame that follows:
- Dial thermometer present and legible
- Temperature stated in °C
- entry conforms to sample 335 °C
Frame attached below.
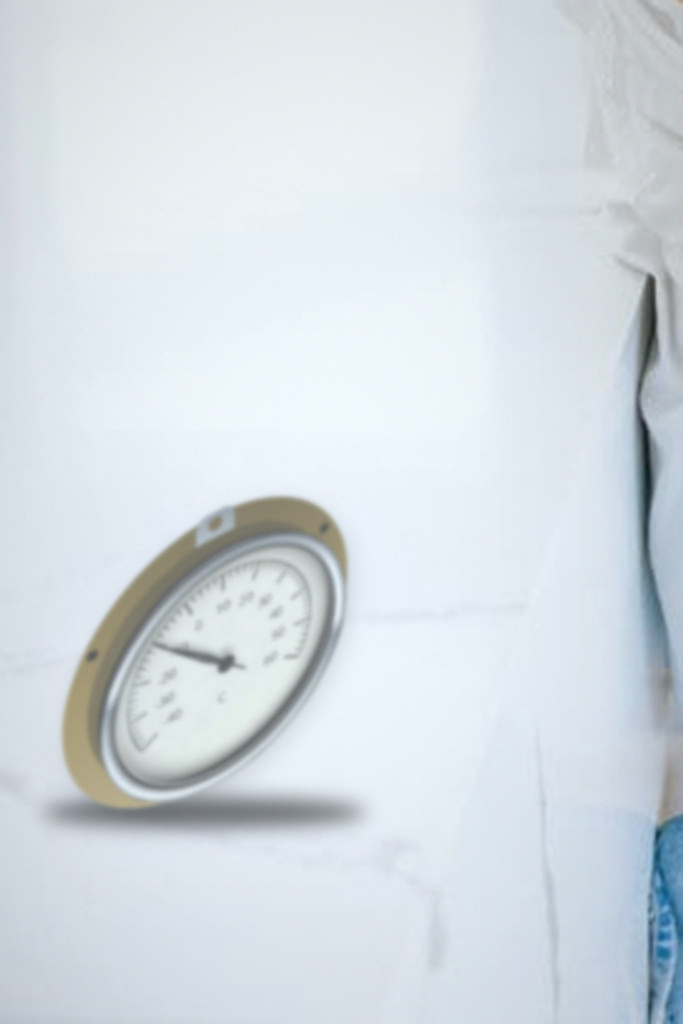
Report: -10 °C
